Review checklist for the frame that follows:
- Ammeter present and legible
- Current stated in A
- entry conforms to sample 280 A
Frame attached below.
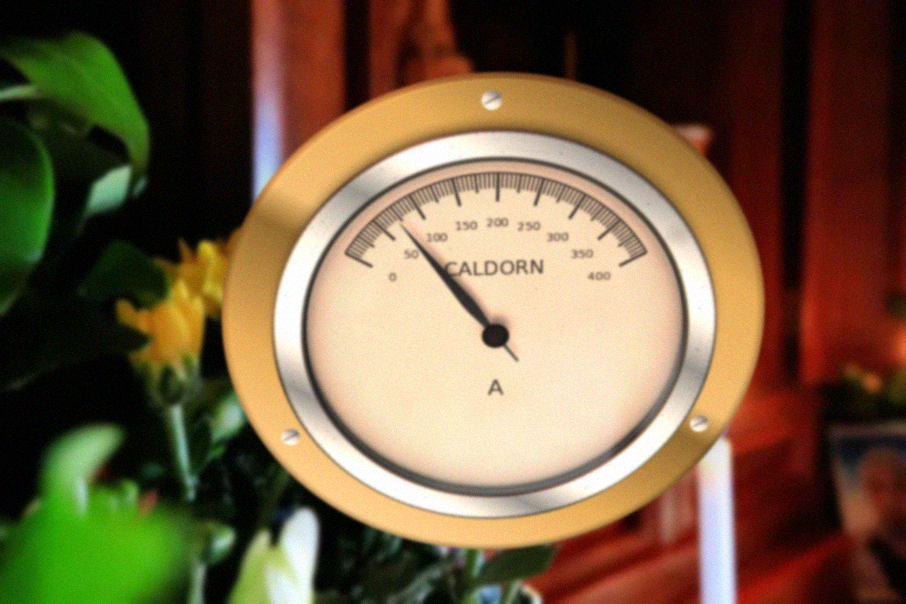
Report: 75 A
